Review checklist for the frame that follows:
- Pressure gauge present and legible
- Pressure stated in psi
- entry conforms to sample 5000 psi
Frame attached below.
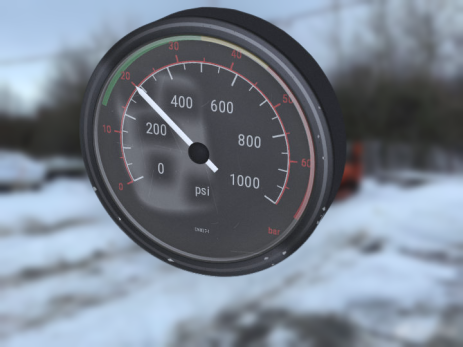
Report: 300 psi
